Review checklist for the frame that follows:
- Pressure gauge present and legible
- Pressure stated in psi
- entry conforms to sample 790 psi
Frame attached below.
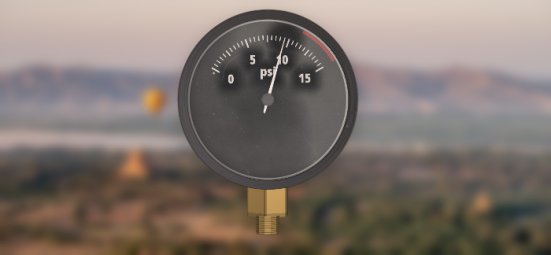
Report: 9.5 psi
